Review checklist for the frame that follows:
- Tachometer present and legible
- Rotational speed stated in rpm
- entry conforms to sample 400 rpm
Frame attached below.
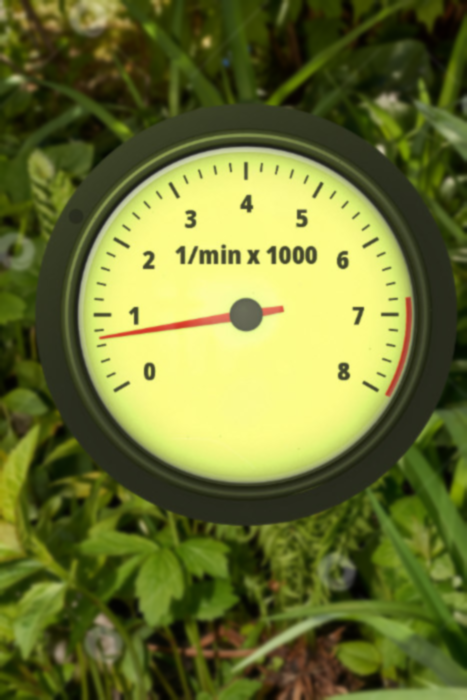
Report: 700 rpm
